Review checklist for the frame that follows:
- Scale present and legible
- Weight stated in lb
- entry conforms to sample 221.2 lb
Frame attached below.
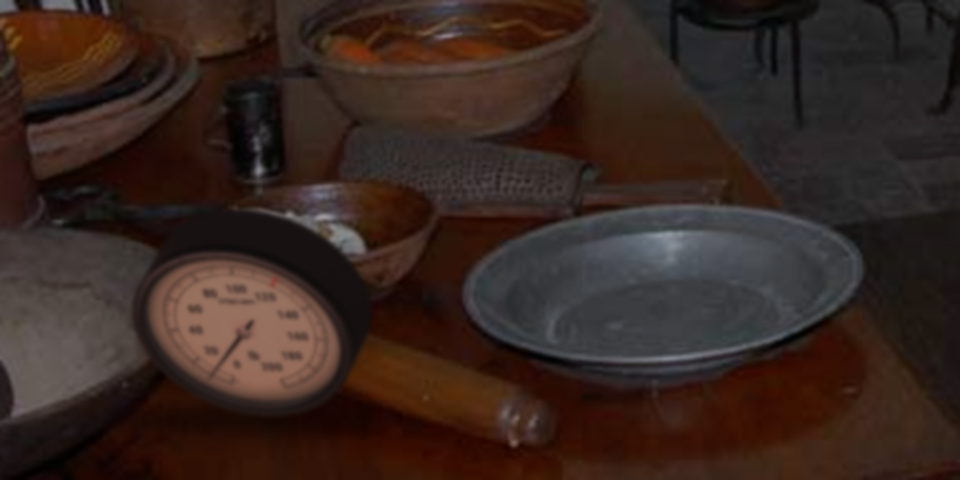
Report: 10 lb
